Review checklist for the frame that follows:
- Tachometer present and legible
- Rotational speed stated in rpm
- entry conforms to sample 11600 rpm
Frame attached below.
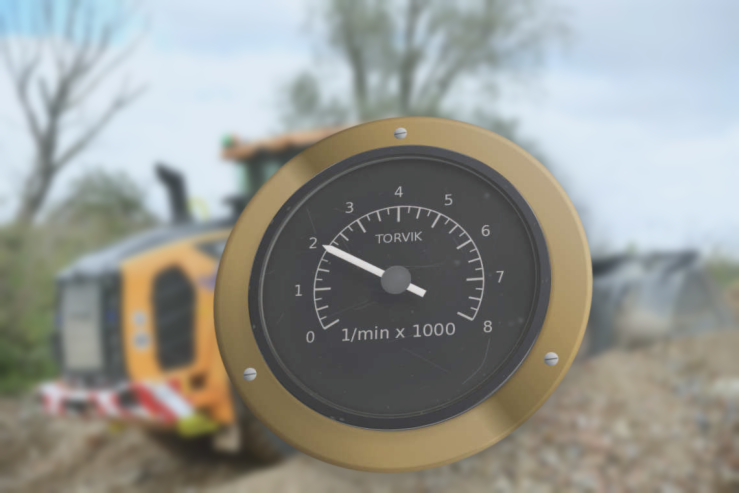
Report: 2000 rpm
